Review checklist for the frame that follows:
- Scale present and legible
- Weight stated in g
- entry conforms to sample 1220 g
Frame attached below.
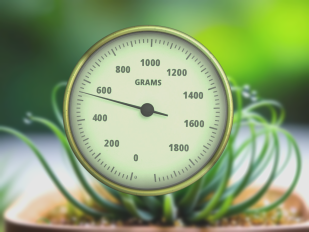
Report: 540 g
